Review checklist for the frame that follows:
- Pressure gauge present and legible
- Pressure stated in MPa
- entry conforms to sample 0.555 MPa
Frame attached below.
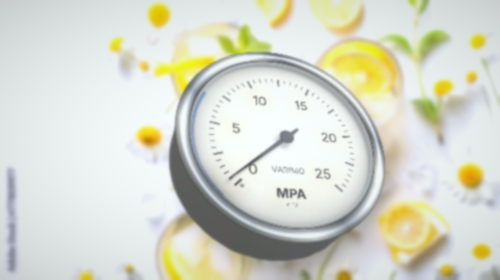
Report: 0.5 MPa
